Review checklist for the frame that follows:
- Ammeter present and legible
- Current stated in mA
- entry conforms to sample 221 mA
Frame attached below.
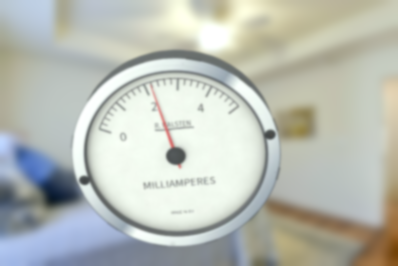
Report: 2.2 mA
